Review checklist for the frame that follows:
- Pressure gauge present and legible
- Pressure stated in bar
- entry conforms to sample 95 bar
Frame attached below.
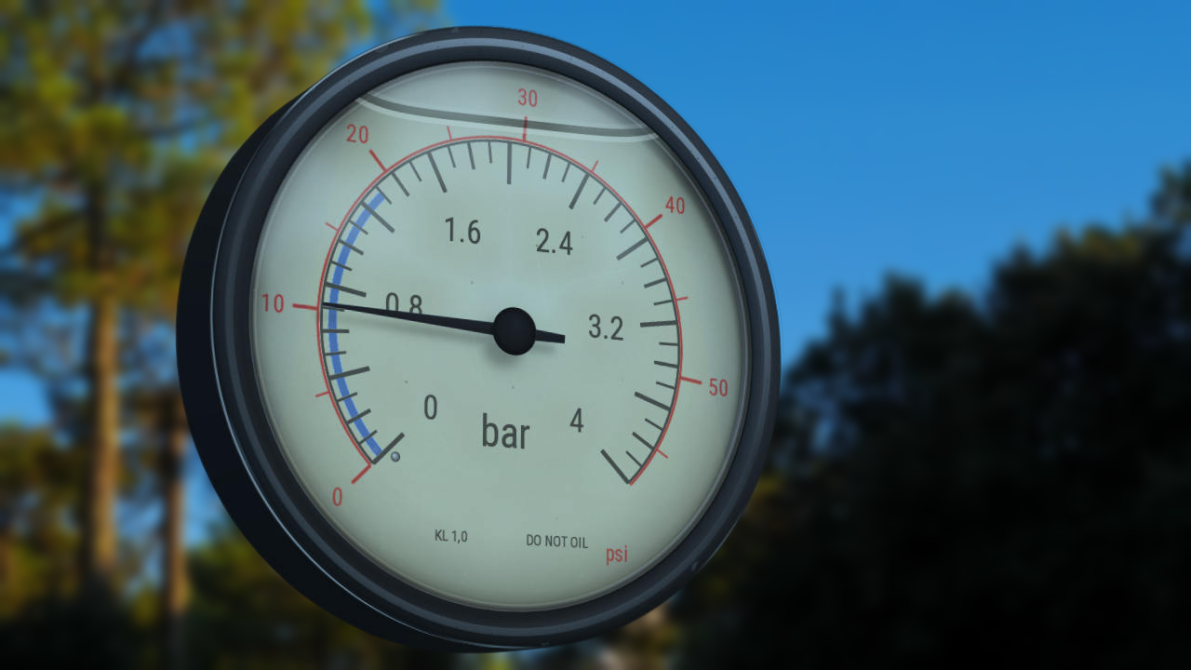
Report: 0.7 bar
